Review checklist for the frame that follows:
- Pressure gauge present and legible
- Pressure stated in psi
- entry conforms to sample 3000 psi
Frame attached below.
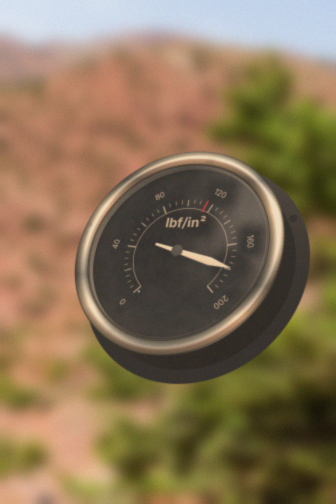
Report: 180 psi
